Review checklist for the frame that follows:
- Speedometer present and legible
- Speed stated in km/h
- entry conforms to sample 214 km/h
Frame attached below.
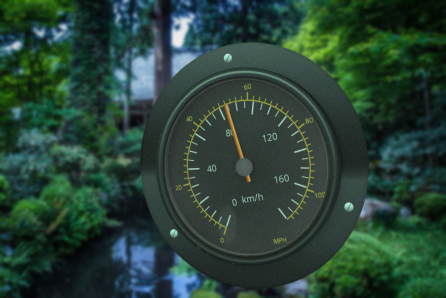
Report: 85 km/h
